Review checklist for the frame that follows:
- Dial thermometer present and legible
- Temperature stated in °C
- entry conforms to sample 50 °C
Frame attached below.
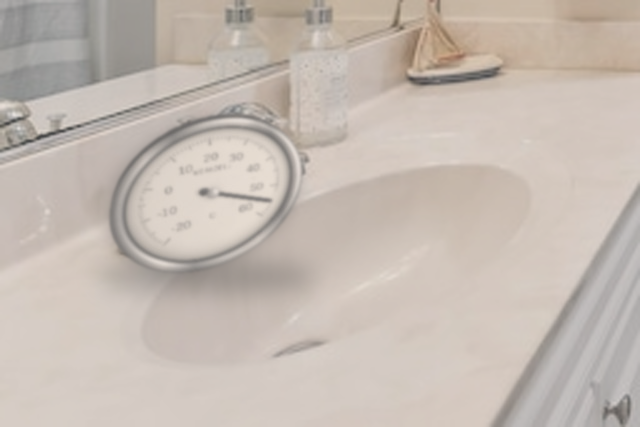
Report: 55 °C
